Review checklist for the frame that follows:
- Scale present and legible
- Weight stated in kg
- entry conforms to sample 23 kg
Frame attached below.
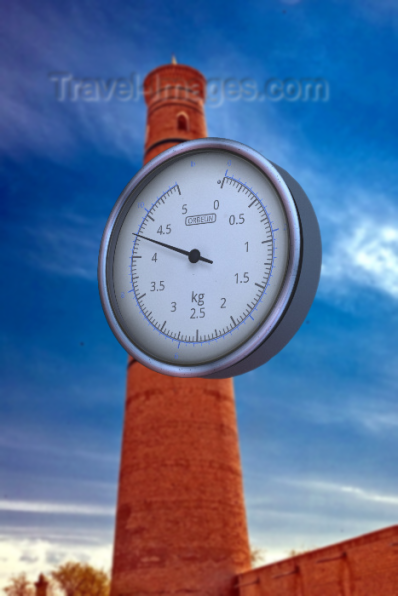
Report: 4.25 kg
